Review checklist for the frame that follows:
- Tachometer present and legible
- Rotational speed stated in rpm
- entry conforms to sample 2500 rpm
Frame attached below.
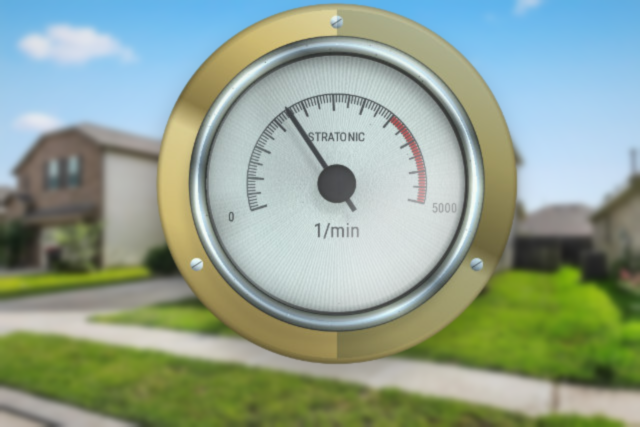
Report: 1750 rpm
